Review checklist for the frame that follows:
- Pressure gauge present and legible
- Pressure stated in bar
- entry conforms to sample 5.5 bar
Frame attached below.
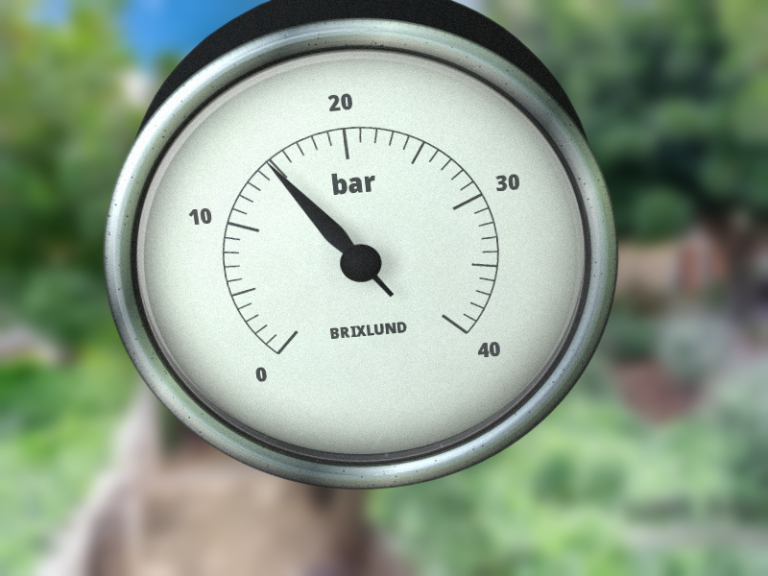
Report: 15 bar
